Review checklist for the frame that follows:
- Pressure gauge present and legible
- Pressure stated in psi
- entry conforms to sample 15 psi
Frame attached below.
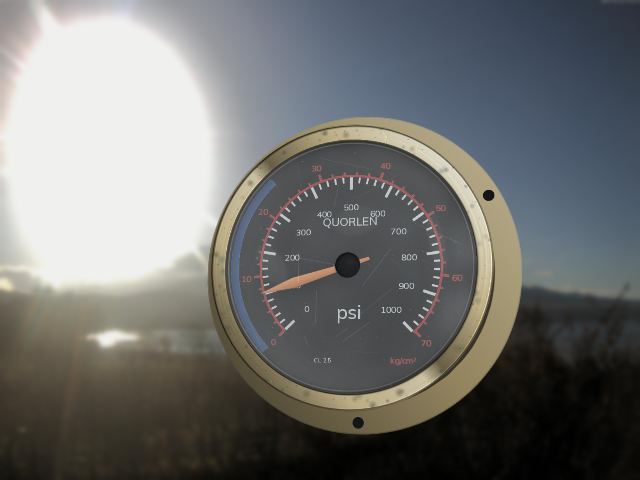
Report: 100 psi
